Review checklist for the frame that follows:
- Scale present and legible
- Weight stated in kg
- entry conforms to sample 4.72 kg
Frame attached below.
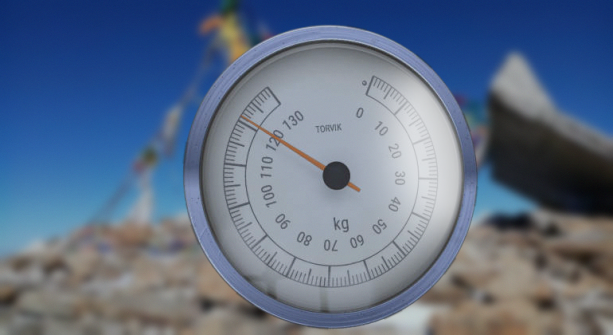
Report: 121 kg
